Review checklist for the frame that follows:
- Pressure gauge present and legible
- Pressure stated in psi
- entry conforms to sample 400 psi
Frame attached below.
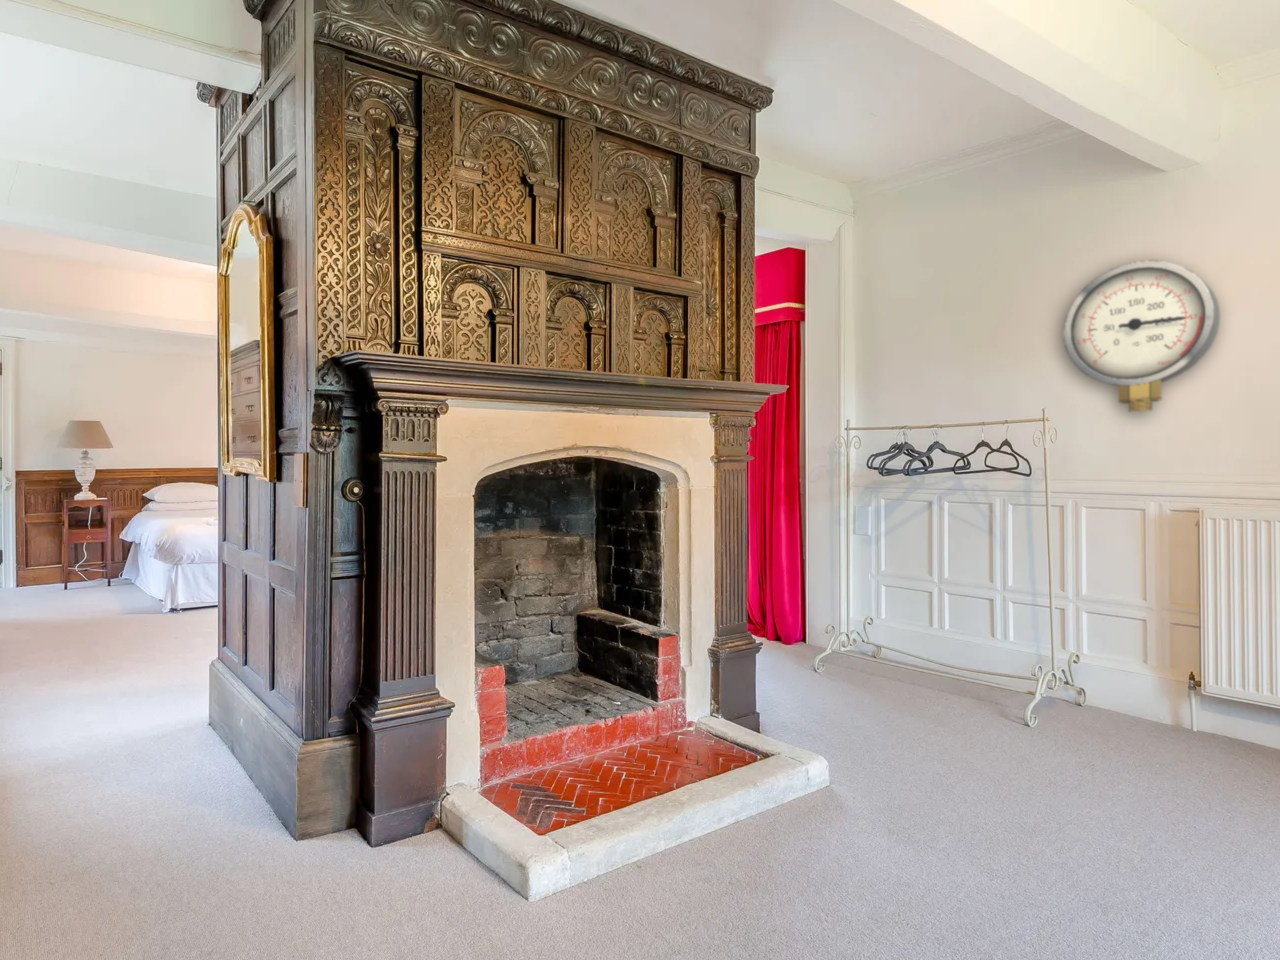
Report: 250 psi
